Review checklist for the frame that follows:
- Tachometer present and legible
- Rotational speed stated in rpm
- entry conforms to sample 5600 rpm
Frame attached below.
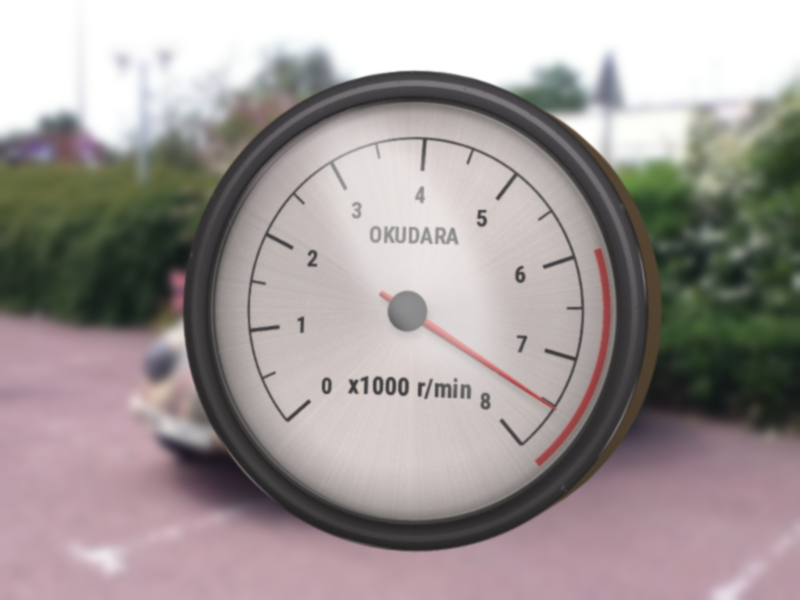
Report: 7500 rpm
